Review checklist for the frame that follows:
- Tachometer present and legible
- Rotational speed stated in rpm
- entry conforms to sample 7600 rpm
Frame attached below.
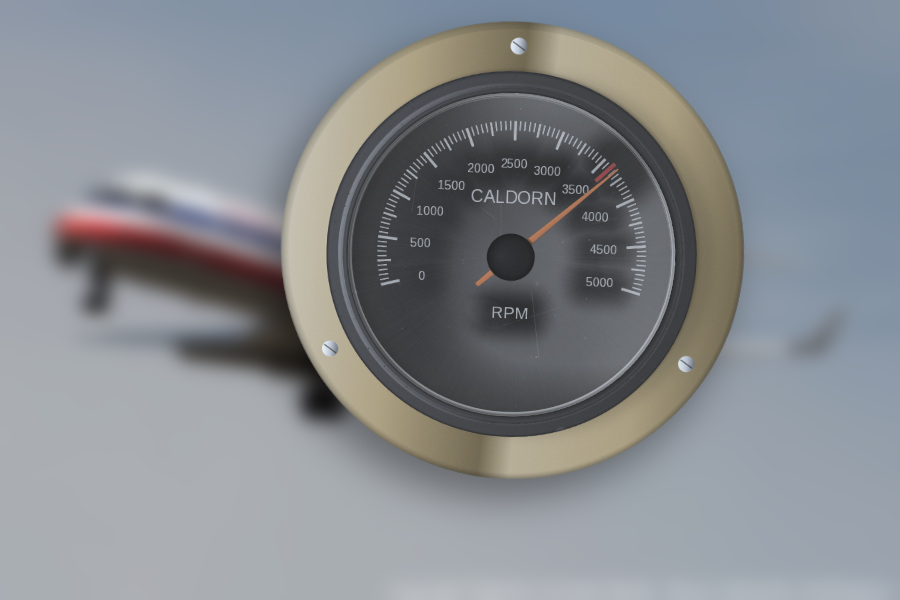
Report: 3650 rpm
